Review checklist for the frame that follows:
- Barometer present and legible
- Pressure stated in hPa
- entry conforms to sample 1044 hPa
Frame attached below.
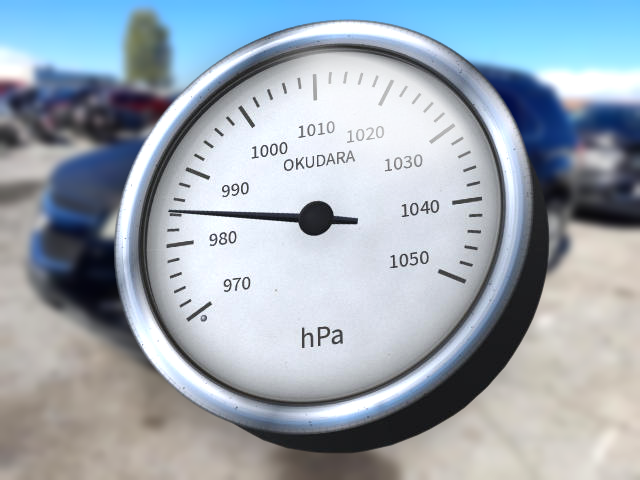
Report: 984 hPa
